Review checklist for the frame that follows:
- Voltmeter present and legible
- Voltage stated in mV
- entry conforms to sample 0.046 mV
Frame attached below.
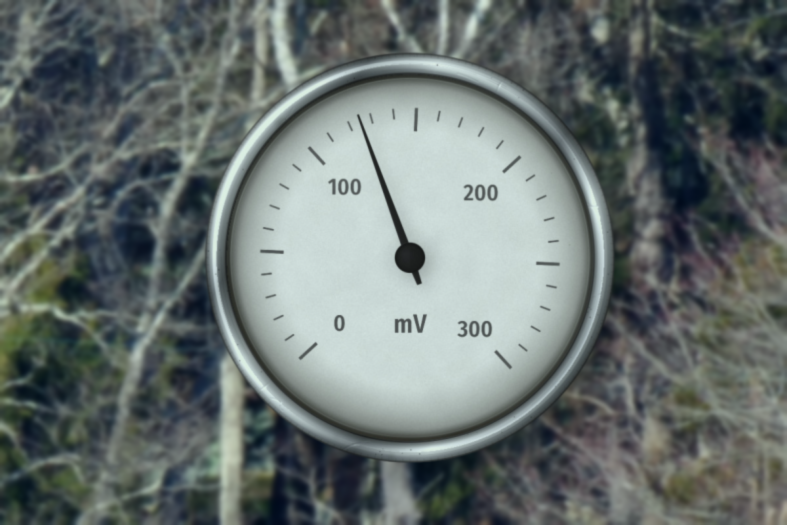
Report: 125 mV
